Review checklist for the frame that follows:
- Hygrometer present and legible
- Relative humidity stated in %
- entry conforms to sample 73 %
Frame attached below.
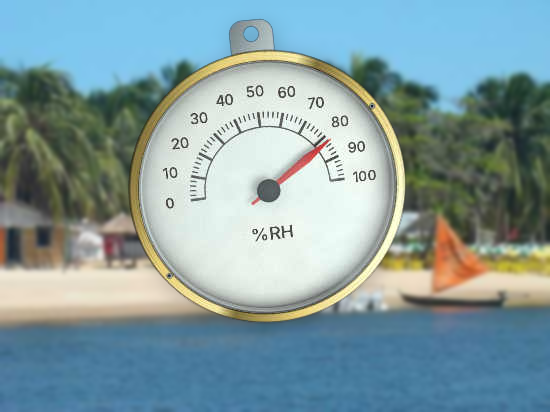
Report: 82 %
